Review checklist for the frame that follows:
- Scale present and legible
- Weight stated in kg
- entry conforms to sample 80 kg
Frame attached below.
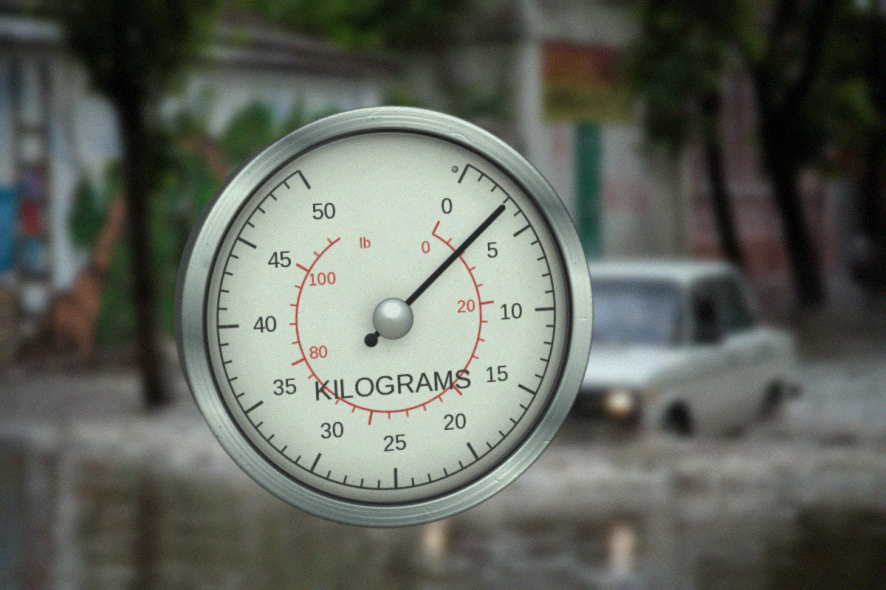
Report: 3 kg
